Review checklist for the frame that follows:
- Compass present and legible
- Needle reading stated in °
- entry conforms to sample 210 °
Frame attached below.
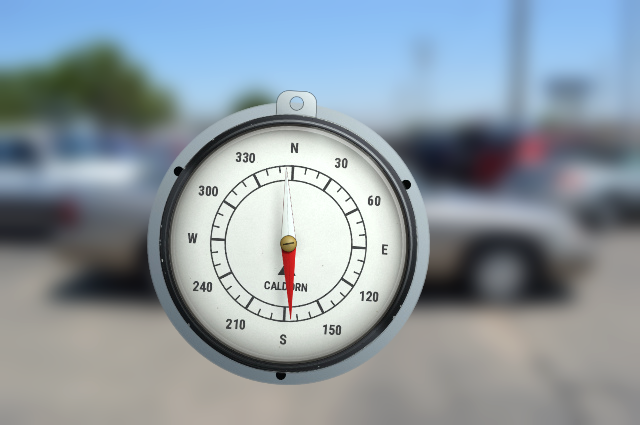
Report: 175 °
